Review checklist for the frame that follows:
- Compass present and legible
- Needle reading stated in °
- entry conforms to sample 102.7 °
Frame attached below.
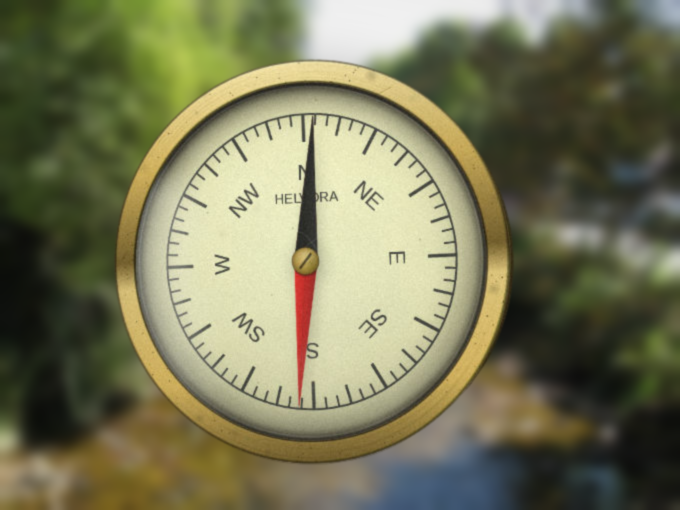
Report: 185 °
